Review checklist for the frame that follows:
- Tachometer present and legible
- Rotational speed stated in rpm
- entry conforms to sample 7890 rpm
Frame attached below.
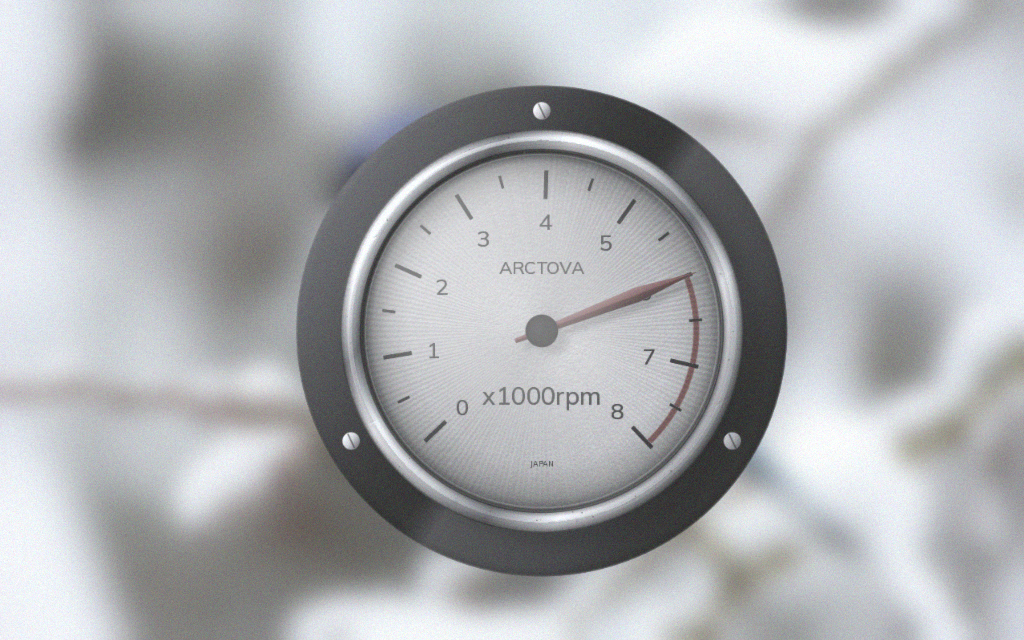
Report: 6000 rpm
